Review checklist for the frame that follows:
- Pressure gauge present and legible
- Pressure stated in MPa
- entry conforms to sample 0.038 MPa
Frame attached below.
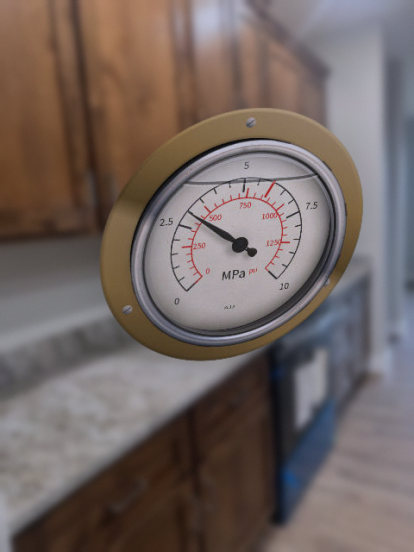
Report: 3 MPa
